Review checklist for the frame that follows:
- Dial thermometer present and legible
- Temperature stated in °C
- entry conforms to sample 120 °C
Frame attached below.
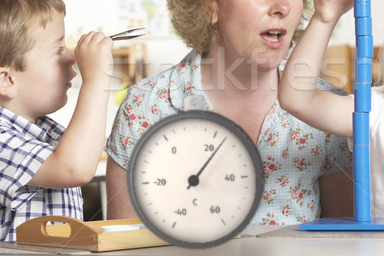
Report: 24 °C
